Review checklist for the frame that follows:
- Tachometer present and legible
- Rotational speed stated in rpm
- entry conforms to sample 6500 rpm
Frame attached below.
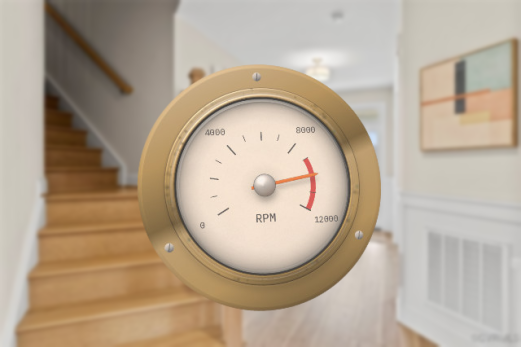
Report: 10000 rpm
